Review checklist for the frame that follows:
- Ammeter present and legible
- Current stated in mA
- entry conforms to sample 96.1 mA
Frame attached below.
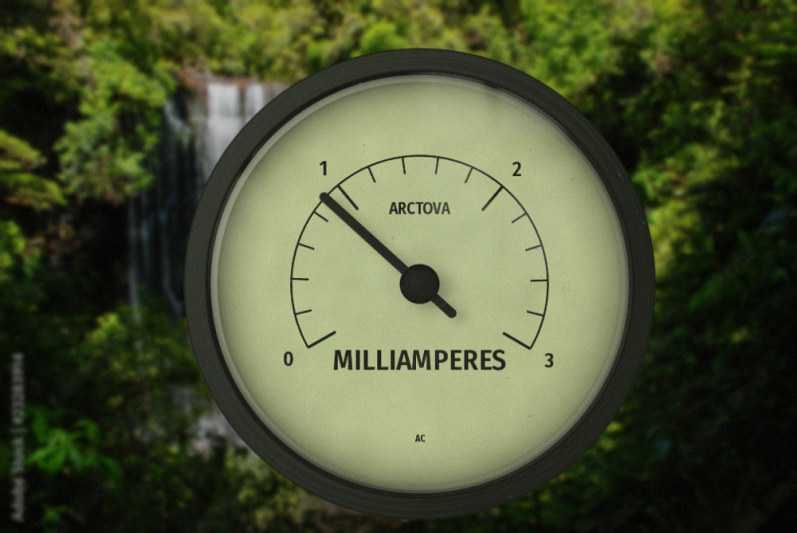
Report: 0.9 mA
